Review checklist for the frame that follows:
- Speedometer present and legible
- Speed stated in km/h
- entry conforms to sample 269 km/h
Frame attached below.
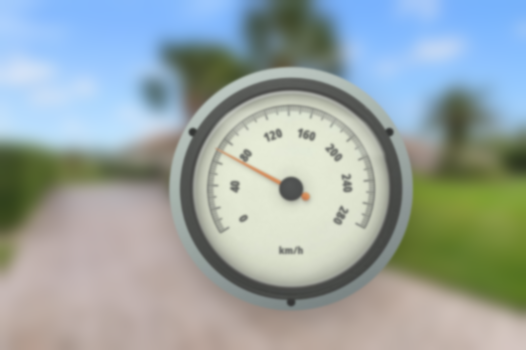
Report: 70 km/h
